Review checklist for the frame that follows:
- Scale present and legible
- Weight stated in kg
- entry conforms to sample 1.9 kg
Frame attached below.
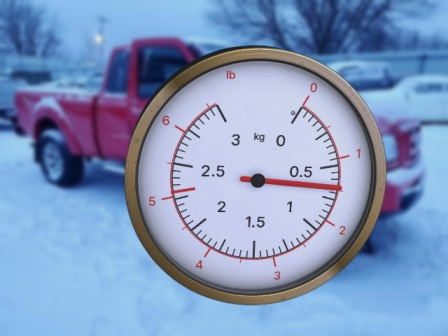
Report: 0.65 kg
